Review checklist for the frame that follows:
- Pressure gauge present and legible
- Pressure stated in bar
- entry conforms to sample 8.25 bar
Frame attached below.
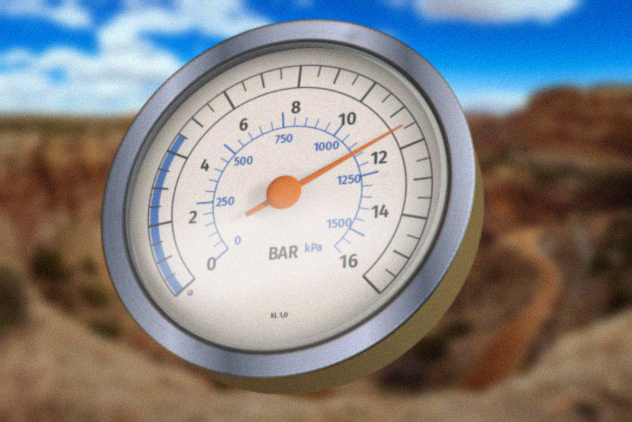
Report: 11.5 bar
